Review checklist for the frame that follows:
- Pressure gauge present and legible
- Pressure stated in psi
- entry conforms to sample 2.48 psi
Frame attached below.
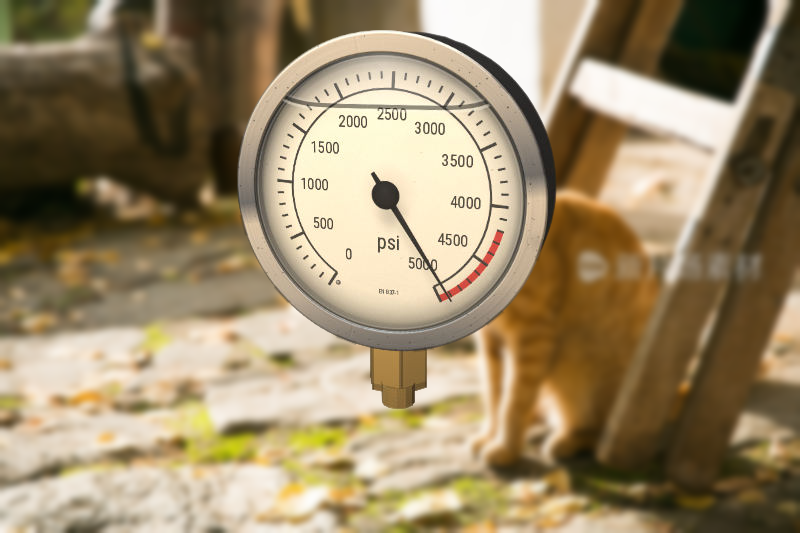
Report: 4900 psi
